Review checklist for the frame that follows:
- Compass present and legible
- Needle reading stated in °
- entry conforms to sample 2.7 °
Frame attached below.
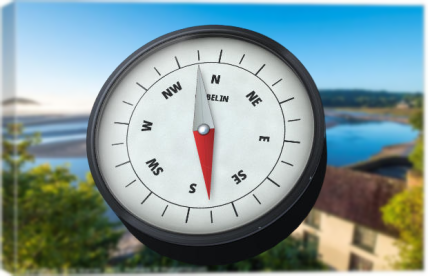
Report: 165 °
